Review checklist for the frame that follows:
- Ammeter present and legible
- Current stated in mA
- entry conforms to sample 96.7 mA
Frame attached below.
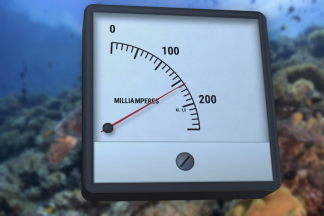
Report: 160 mA
